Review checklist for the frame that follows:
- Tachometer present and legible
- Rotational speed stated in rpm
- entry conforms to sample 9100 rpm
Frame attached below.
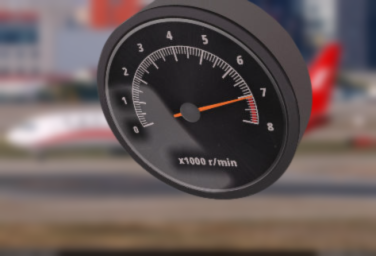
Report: 7000 rpm
